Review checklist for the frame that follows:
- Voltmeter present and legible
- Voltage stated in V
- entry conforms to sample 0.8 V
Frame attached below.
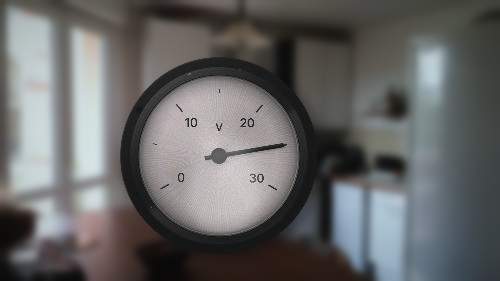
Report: 25 V
